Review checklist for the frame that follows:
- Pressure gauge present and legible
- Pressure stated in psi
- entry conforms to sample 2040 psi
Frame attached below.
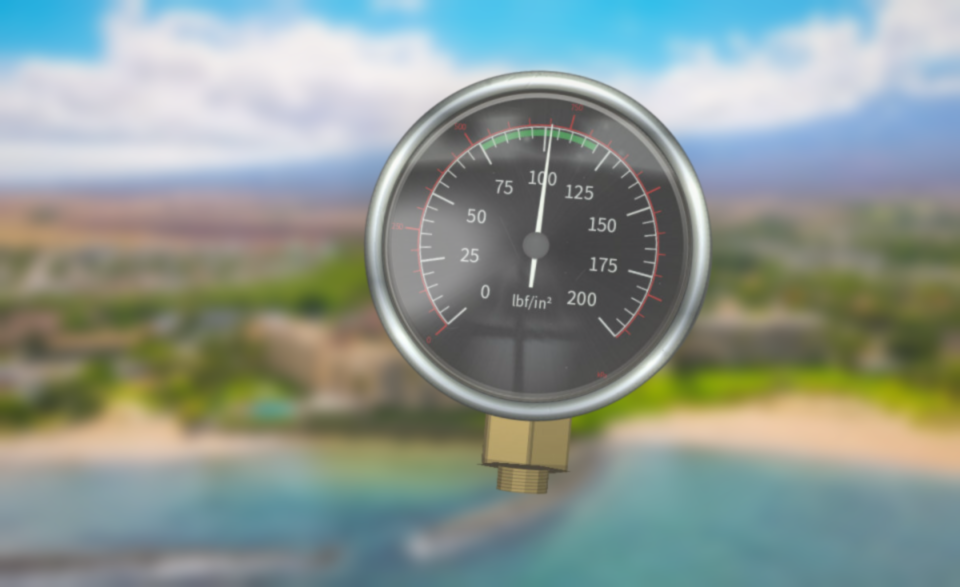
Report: 102.5 psi
